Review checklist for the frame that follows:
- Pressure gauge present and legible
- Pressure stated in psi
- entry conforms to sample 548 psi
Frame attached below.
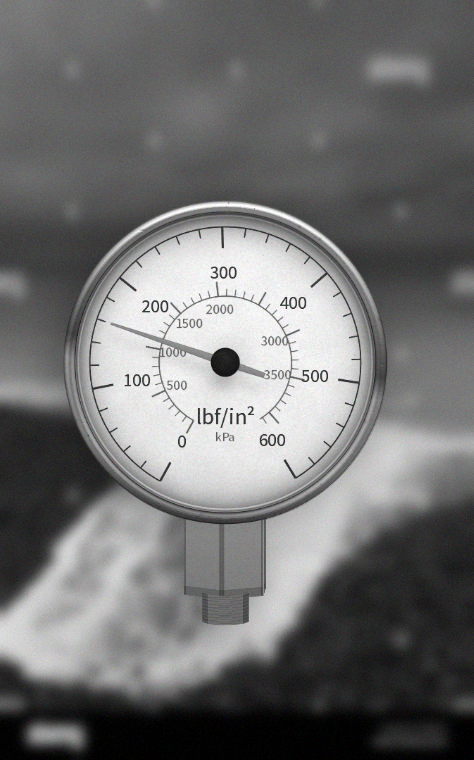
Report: 160 psi
